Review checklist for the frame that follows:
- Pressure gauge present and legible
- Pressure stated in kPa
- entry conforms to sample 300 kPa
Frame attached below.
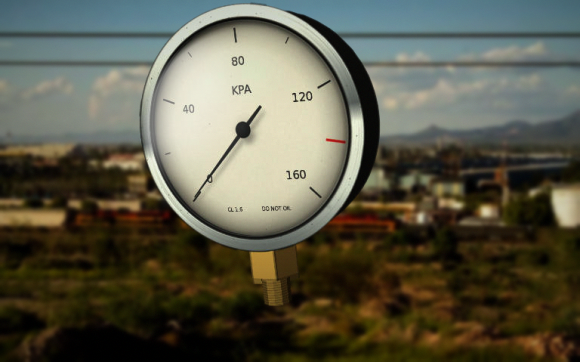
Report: 0 kPa
